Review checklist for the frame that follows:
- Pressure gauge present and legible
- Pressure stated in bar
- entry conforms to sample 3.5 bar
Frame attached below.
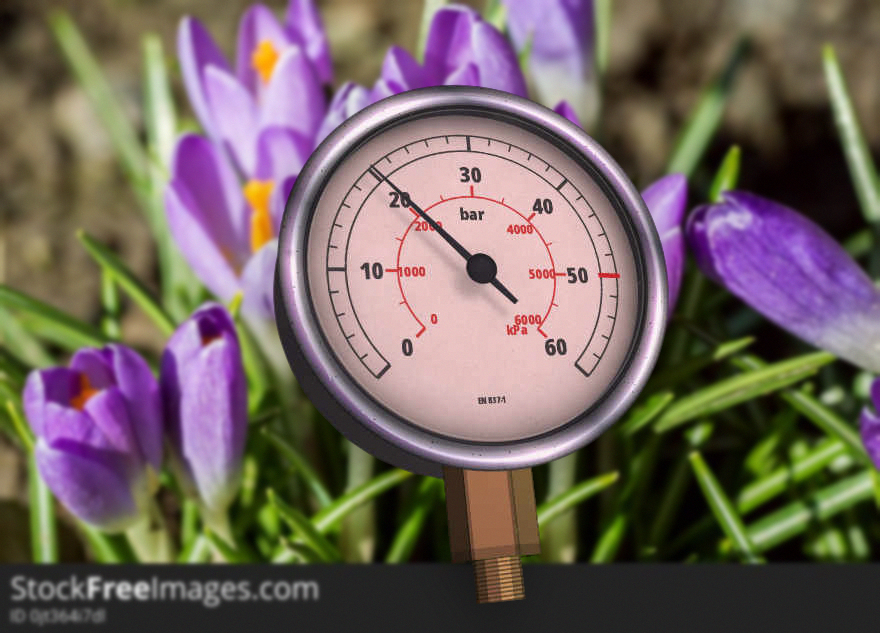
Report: 20 bar
